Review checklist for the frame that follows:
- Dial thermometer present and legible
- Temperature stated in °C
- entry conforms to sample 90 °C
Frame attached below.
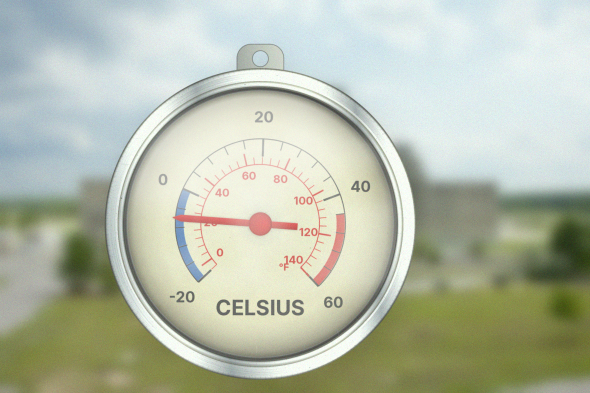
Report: -6 °C
